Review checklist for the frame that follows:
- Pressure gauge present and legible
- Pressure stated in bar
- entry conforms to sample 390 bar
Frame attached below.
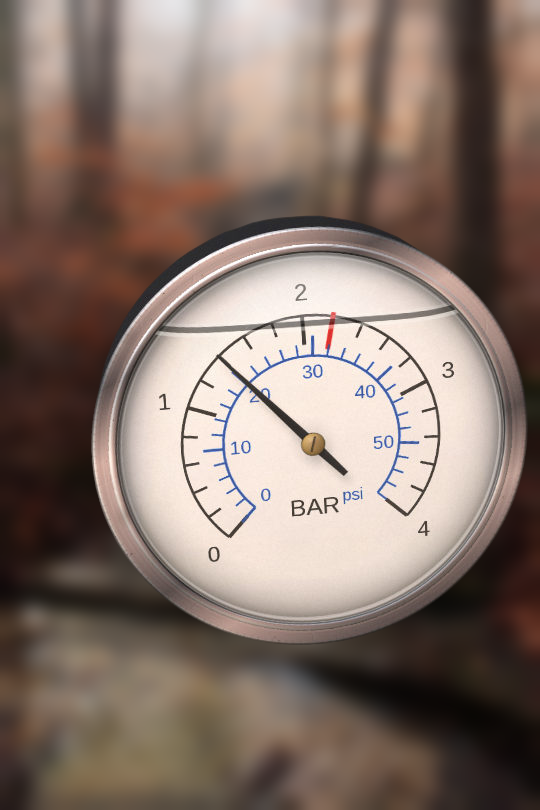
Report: 1.4 bar
